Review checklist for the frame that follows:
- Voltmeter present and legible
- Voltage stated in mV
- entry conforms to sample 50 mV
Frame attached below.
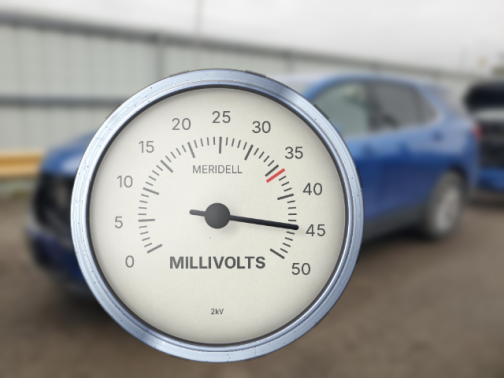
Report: 45 mV
